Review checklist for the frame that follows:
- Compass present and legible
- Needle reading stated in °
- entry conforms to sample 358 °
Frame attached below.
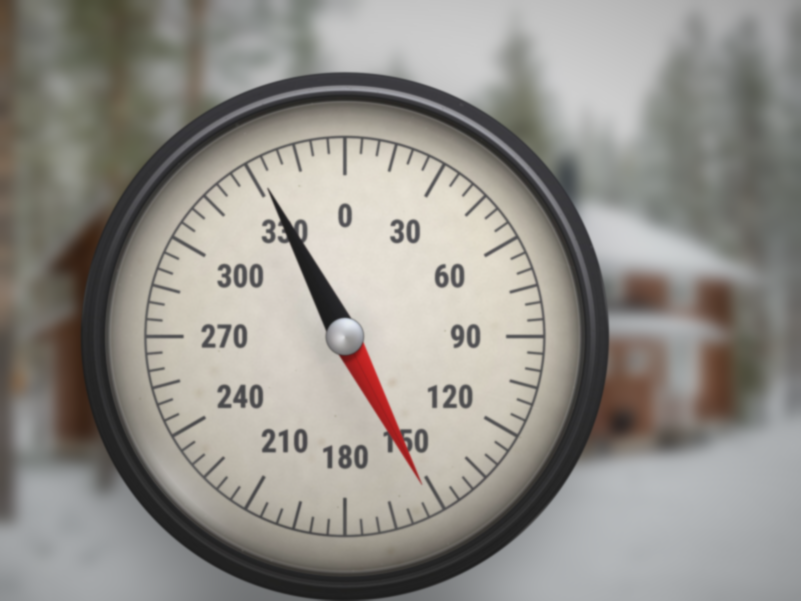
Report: 152.5 °
